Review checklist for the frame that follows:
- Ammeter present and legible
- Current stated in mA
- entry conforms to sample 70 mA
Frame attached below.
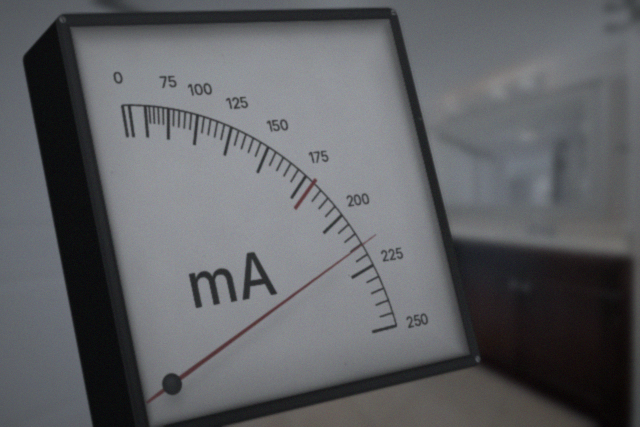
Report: 215 mA
